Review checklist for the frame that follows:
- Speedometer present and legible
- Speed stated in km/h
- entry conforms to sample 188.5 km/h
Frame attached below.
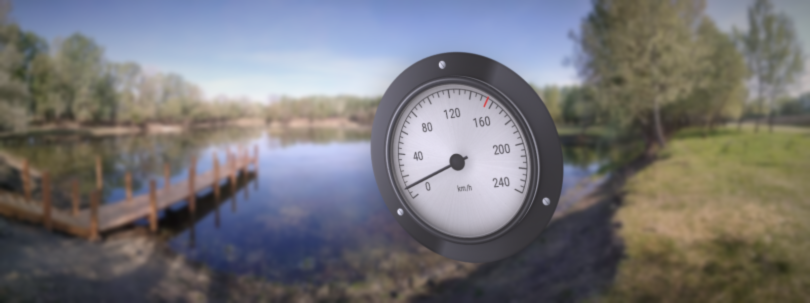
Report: 10 km/h
